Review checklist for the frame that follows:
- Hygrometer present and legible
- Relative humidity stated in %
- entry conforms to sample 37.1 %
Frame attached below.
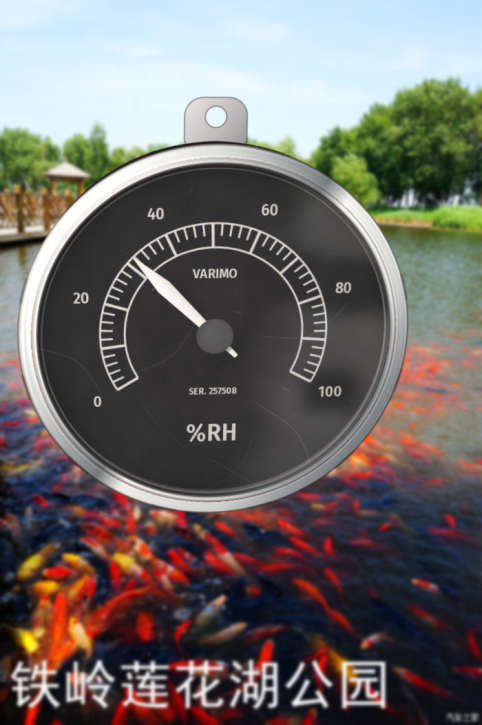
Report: 32 %
